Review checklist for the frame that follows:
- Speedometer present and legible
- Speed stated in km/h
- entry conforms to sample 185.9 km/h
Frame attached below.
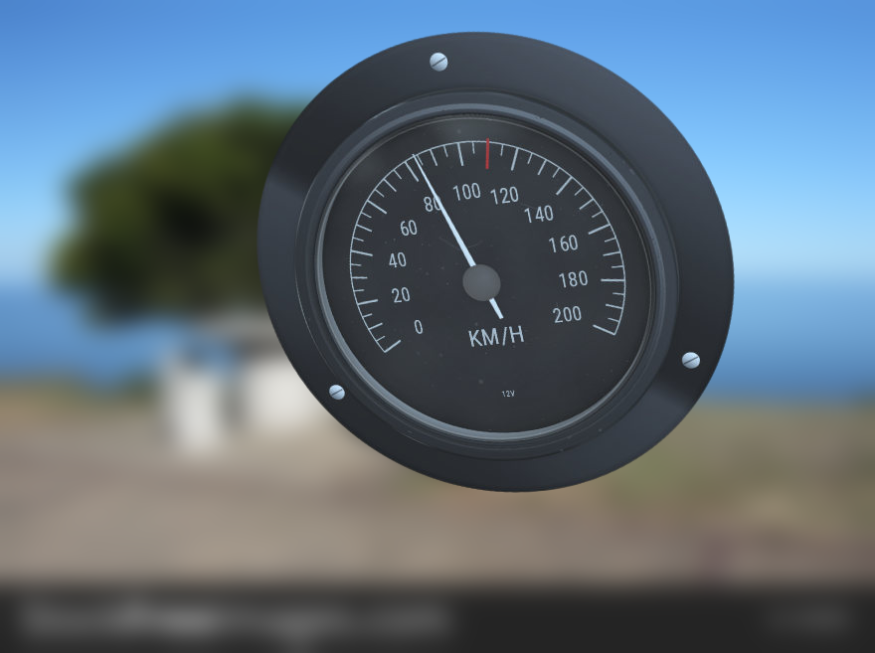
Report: 85 km/h
